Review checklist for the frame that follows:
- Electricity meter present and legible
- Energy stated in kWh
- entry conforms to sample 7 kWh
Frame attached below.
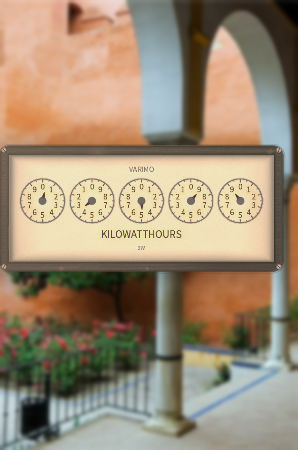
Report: 3489 kWh
